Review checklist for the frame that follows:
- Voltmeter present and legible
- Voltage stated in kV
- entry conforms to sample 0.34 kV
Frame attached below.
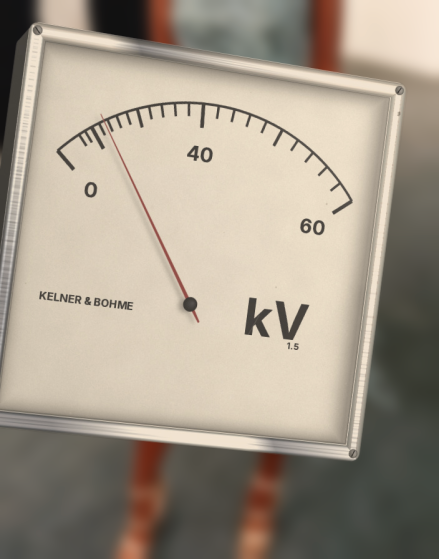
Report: 23 kV
